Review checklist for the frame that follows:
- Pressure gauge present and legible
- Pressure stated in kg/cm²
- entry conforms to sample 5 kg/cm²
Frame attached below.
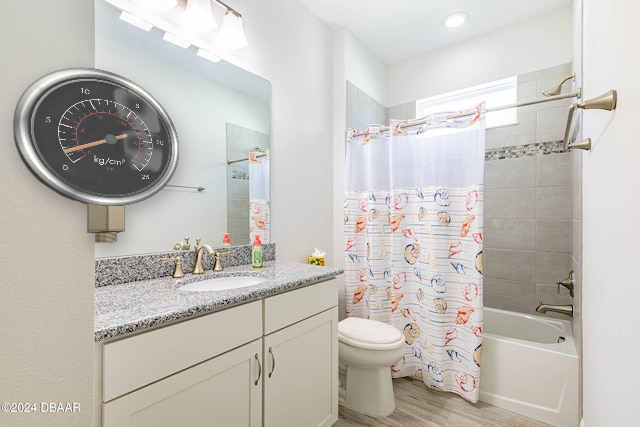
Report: 1.5 kg/cm²
